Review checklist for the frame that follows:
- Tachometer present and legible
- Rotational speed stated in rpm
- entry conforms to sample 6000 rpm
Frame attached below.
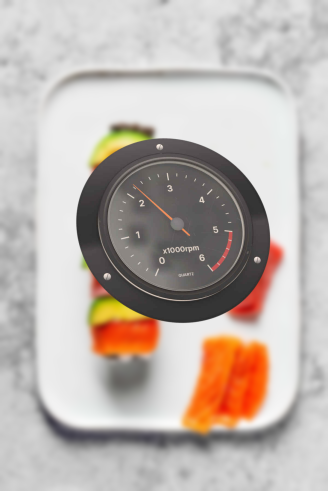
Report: 2200 rpm
